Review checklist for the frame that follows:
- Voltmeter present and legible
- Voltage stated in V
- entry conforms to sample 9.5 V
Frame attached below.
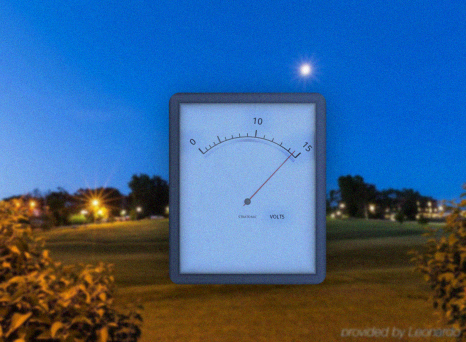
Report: 14.5 V
